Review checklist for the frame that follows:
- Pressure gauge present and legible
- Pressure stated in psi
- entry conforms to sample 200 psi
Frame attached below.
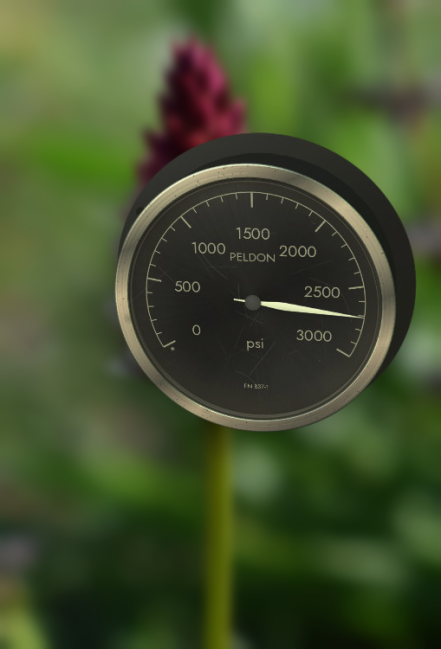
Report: 2700 psi
